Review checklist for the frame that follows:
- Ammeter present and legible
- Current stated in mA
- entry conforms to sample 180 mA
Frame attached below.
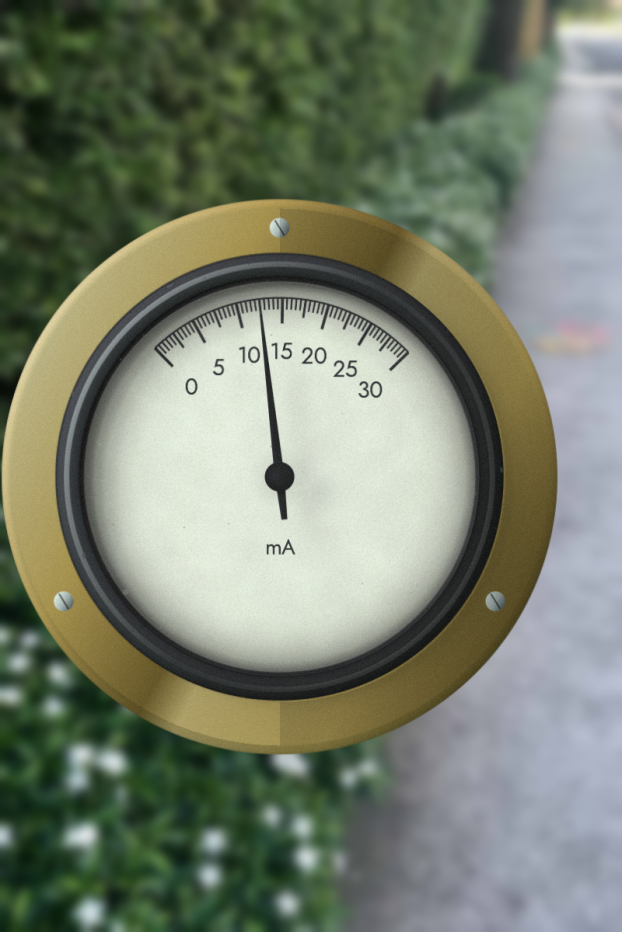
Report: 12.5 mA
